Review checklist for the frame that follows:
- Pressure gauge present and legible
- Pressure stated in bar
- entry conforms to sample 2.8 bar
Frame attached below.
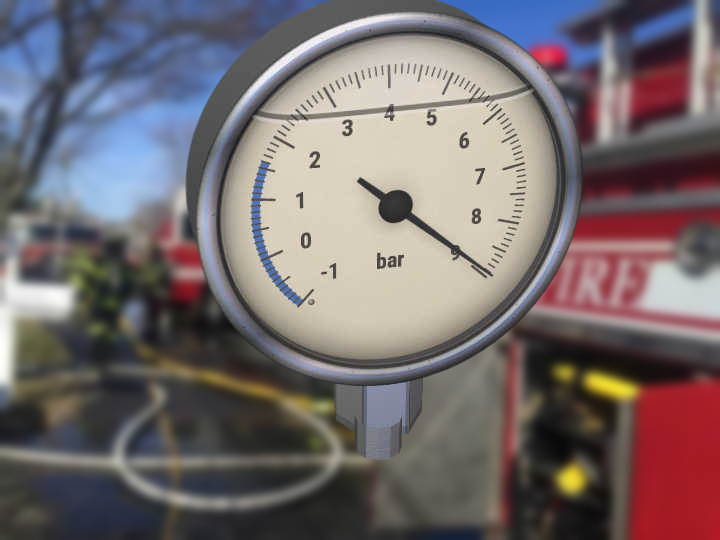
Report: 8.9 bar
